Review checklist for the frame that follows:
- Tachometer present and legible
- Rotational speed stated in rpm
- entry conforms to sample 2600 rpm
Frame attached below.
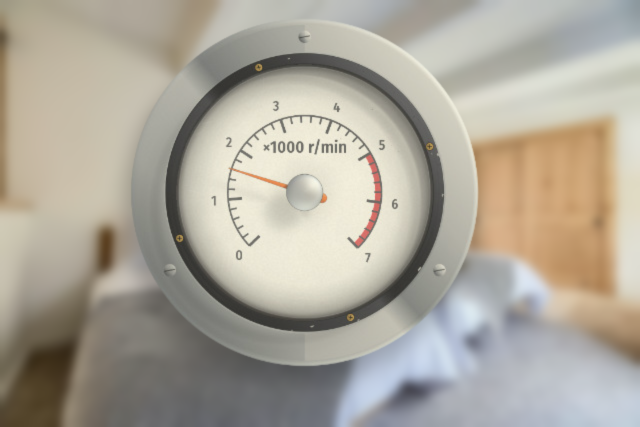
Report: 1600 rpm
